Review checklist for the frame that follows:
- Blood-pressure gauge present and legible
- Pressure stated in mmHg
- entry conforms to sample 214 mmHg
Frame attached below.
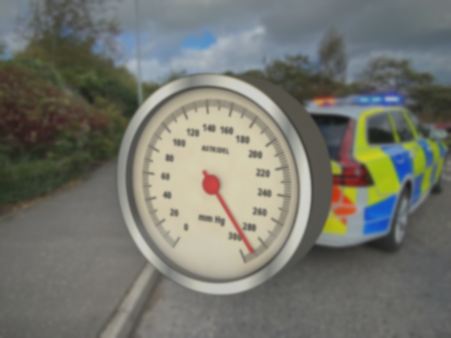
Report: 290 mmHg
